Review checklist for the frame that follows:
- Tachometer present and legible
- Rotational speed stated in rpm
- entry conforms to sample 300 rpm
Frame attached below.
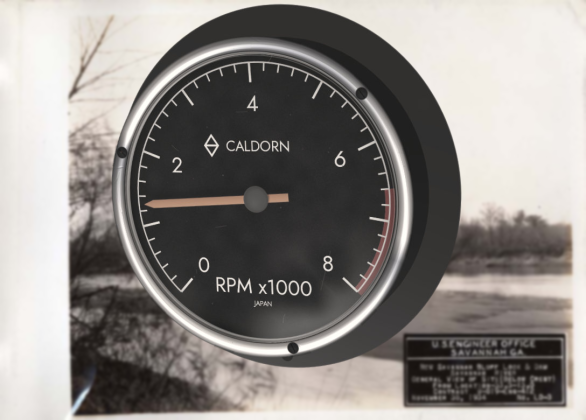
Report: 1300 rpm
